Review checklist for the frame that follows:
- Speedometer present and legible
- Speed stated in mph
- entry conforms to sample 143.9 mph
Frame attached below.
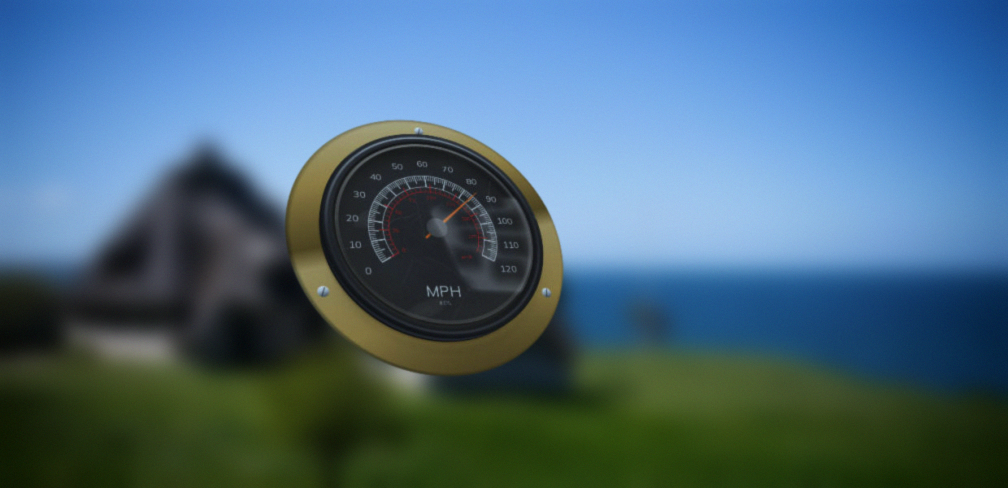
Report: 85 mph
